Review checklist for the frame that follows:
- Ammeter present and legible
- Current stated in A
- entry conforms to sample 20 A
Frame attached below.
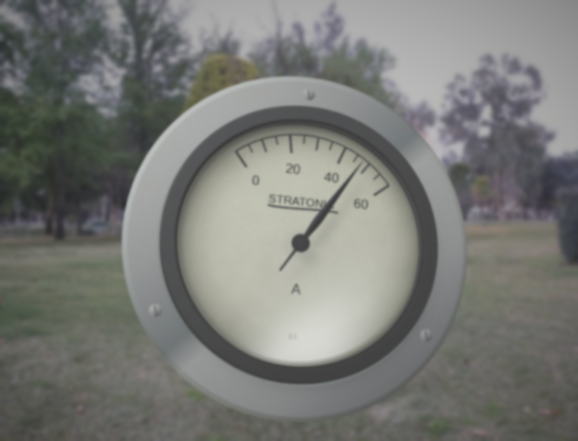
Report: 47.5 A
